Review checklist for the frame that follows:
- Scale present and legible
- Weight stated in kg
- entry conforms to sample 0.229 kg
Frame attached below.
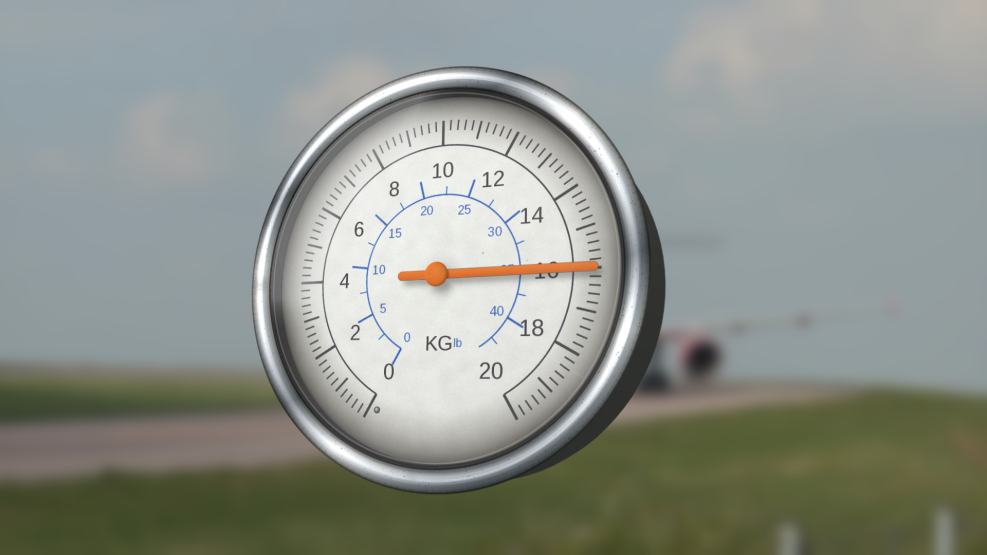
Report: 16 kg
